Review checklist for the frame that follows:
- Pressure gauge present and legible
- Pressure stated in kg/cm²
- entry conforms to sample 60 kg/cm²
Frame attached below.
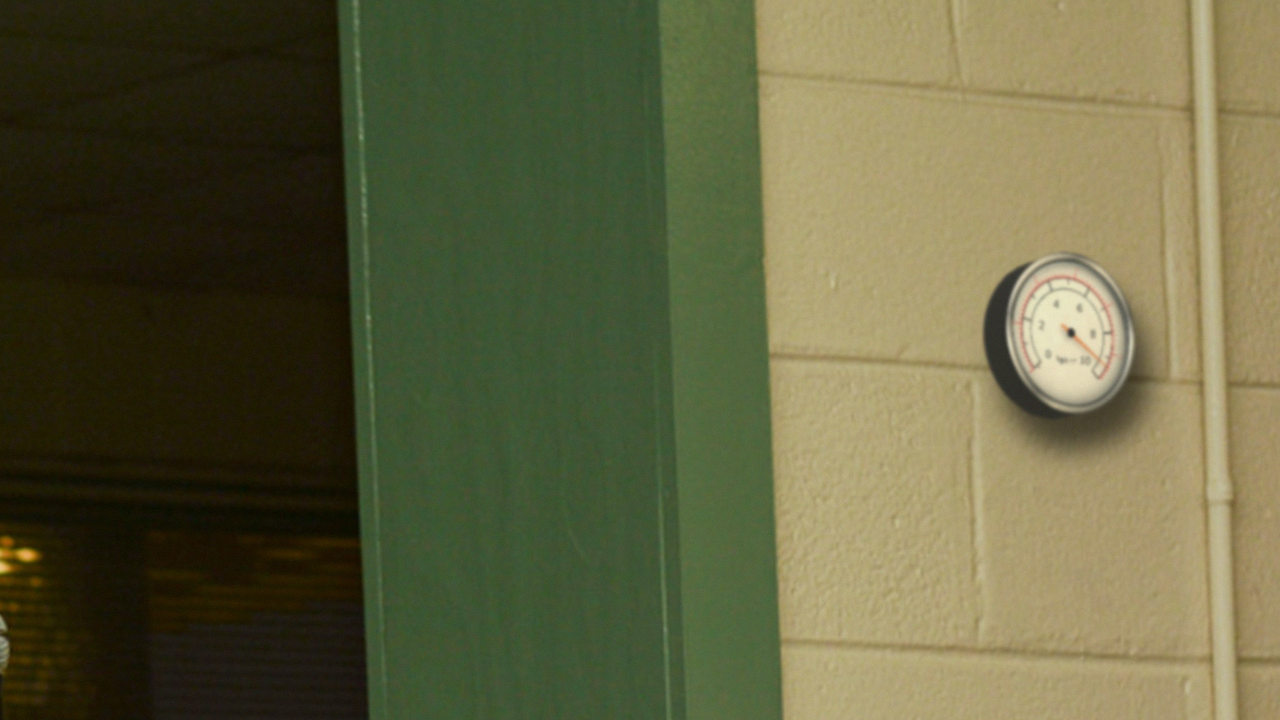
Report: 9.5 kg/cm²
